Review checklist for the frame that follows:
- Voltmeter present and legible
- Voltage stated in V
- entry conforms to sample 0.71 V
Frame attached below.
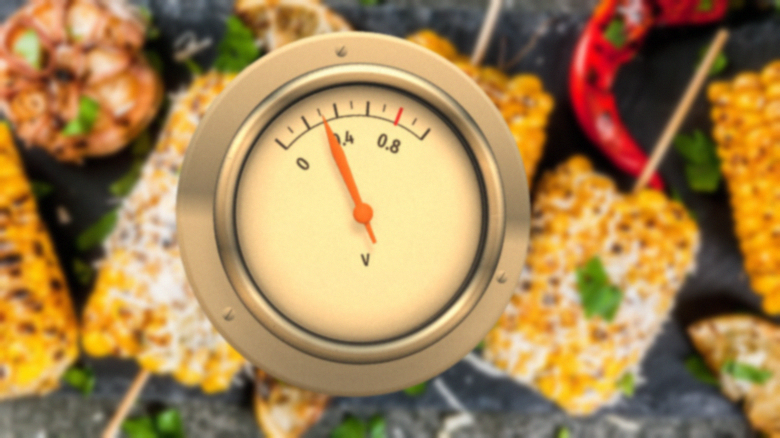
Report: 0.3 V
